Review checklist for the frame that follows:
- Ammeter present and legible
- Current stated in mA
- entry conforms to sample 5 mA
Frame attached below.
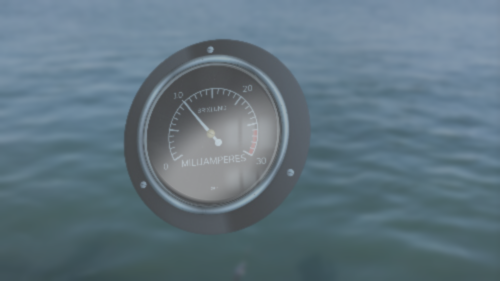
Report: 10 mA
